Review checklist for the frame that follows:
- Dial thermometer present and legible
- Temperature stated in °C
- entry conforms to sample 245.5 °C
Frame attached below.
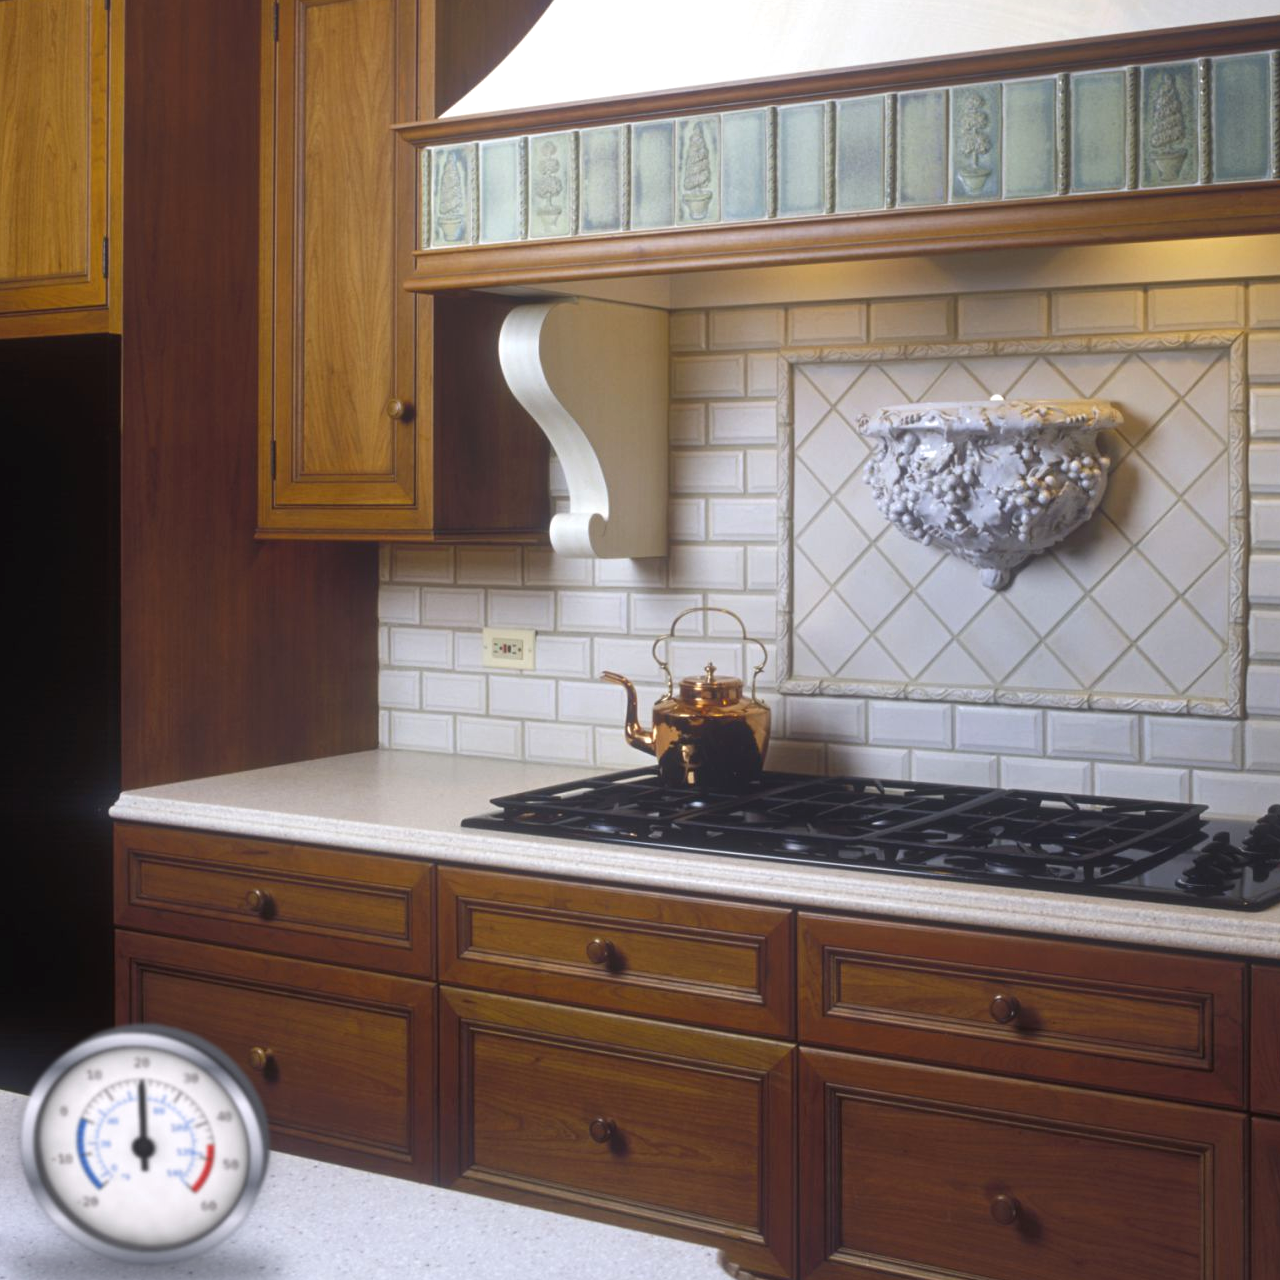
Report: 20 °C
